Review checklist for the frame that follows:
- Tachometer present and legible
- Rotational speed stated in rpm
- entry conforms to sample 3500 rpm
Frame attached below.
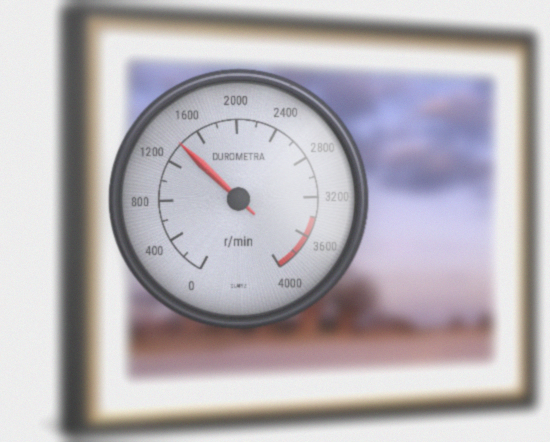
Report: 1400 rpm
